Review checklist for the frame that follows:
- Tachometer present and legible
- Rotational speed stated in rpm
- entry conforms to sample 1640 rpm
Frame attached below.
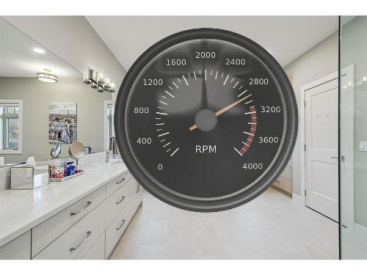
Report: 2900 rpm
